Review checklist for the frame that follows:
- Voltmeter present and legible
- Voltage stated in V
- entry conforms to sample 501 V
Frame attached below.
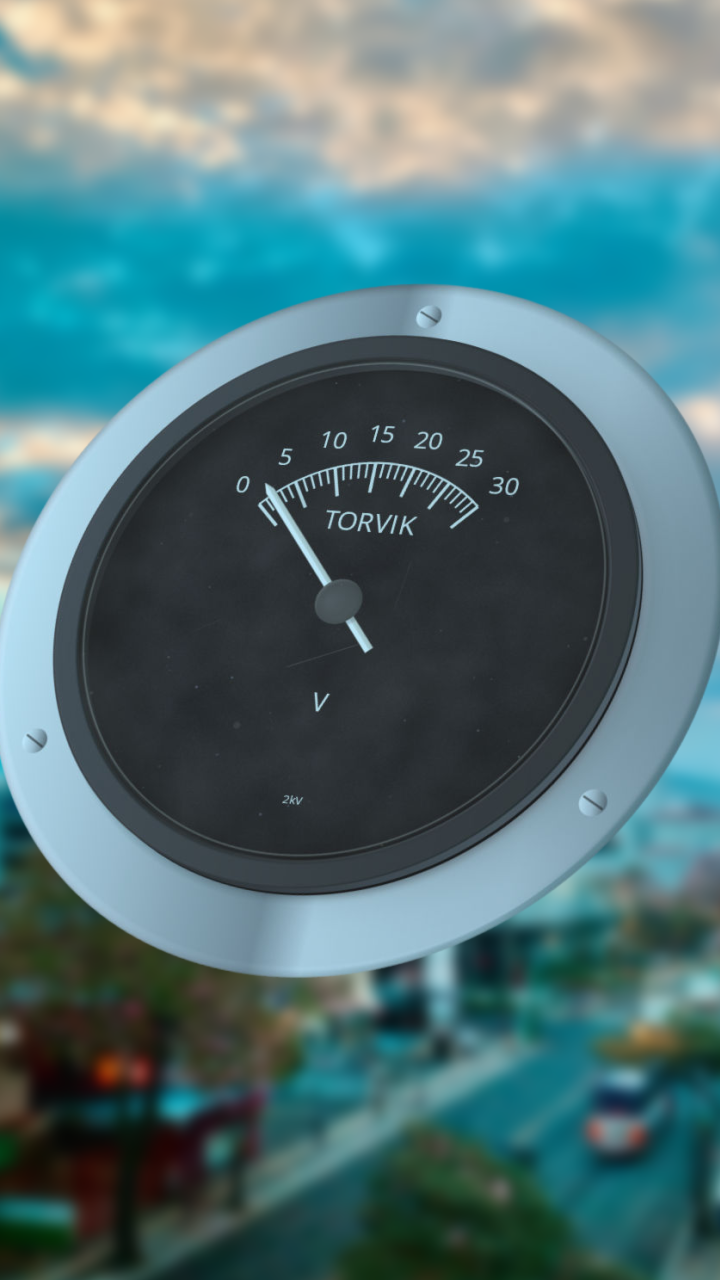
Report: 2 V
